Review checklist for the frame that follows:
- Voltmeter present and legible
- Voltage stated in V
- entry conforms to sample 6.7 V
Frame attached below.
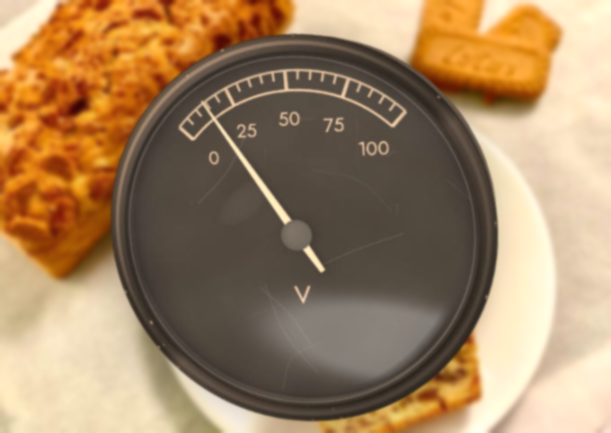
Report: 15 V
